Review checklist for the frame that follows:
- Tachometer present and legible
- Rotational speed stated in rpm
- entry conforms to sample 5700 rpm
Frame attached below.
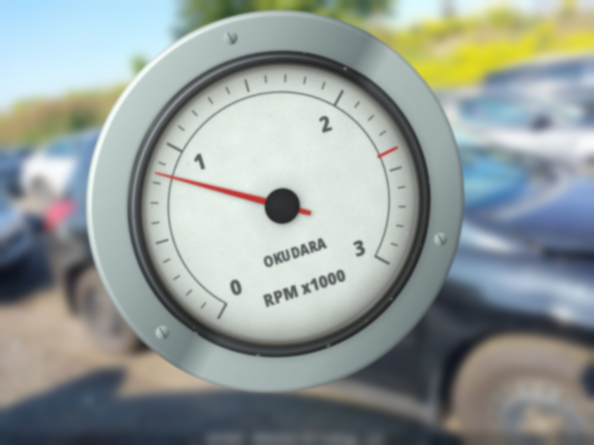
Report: 850 rpm
